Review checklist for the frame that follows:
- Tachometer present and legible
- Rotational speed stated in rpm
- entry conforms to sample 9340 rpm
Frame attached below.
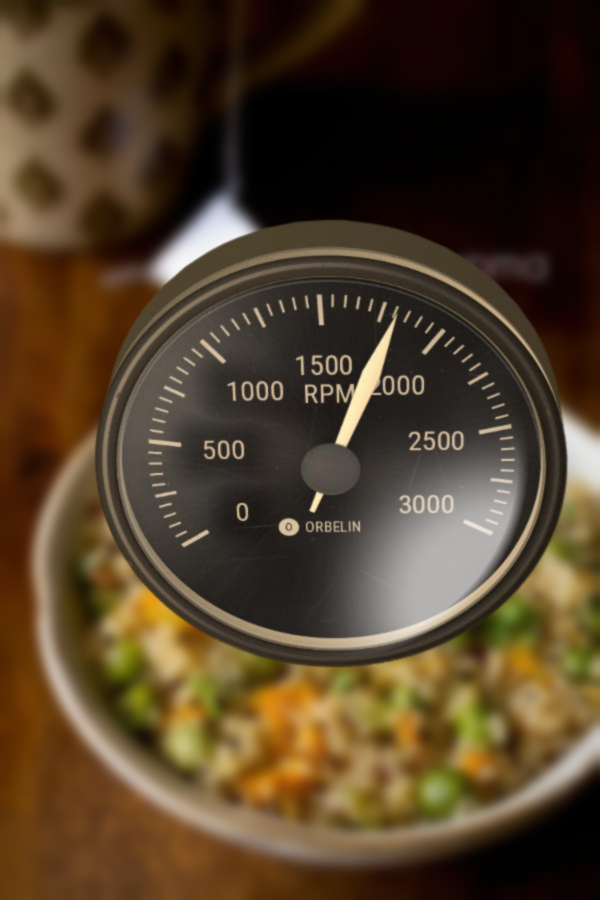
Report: 1800 rpm
